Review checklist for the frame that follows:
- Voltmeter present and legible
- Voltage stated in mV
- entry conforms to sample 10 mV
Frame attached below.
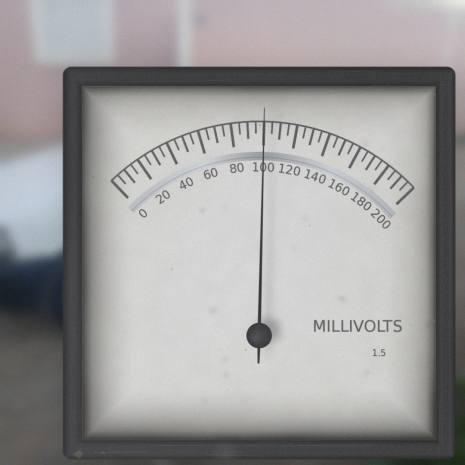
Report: 100 mV
